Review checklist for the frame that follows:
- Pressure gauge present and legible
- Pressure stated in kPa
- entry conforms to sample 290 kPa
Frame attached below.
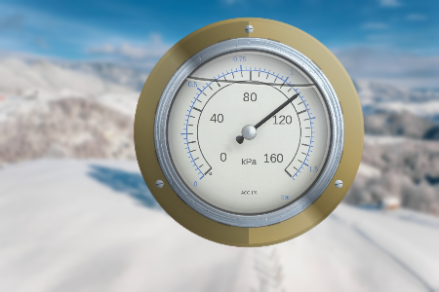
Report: 110 kPa
